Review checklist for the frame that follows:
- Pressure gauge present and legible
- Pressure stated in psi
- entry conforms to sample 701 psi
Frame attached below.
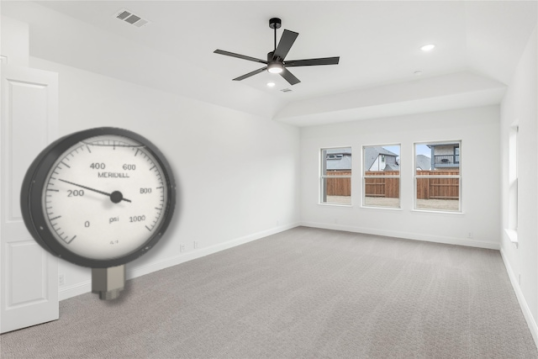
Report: 240 psi
